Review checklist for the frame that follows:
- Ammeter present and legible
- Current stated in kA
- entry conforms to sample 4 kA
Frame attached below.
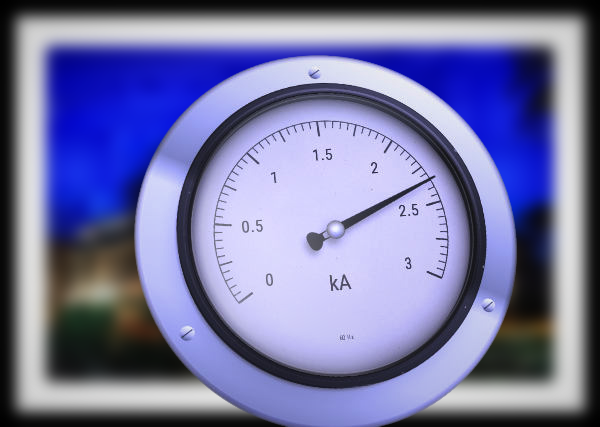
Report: 2.35 kA
